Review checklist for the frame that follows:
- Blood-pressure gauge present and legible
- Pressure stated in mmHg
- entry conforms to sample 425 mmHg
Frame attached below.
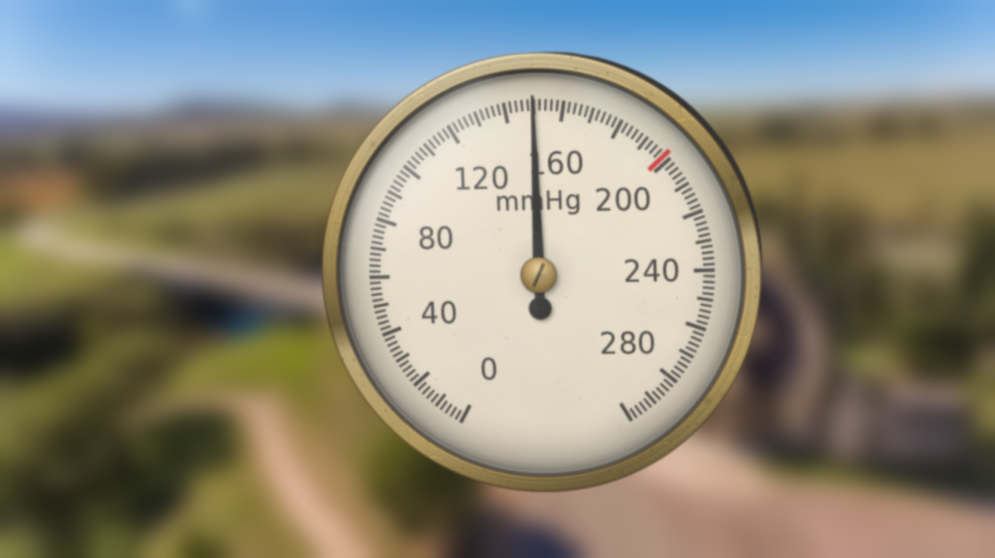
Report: 150 mmHg
